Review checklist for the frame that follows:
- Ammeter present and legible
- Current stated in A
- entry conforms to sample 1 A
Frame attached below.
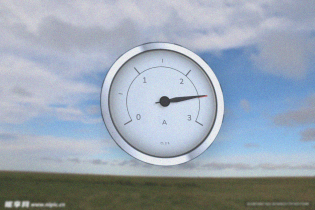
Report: 2.5 A
